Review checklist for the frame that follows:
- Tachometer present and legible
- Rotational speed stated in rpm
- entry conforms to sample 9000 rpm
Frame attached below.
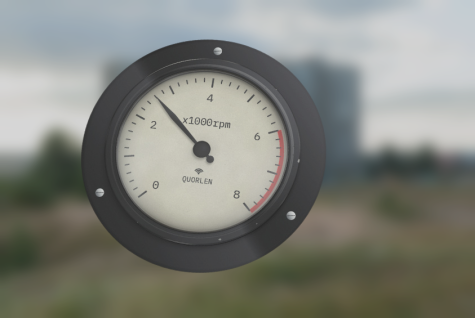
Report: 2600 rpm
